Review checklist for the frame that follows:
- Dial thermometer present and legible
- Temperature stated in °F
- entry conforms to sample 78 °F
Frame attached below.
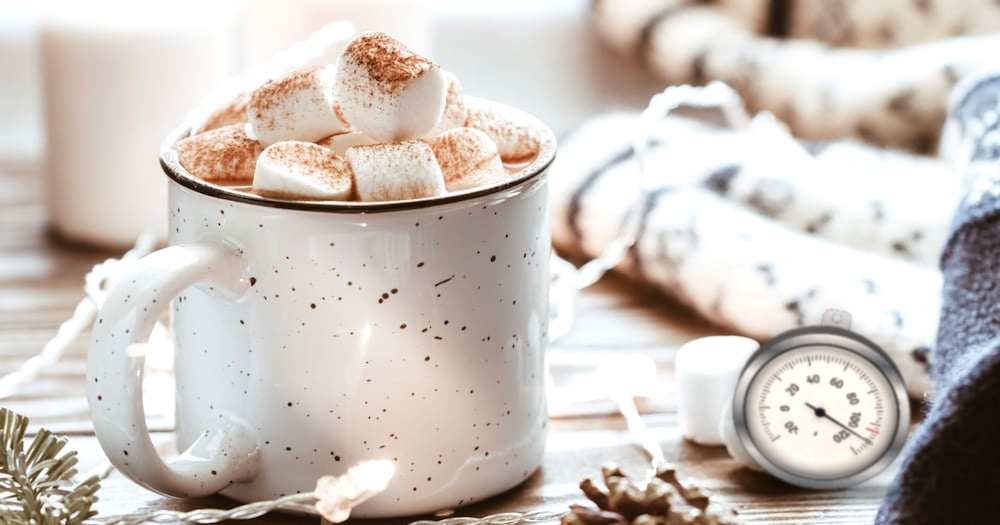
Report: 110 °F
